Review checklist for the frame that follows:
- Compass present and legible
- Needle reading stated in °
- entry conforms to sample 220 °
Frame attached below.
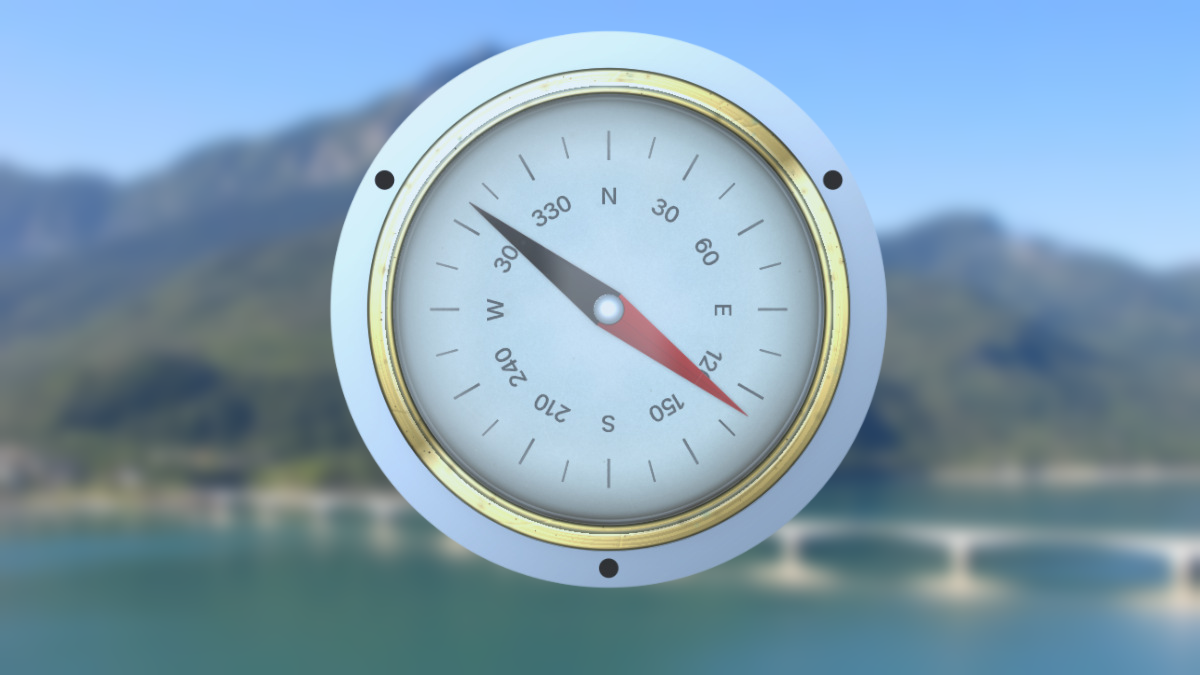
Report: 127.5 °
